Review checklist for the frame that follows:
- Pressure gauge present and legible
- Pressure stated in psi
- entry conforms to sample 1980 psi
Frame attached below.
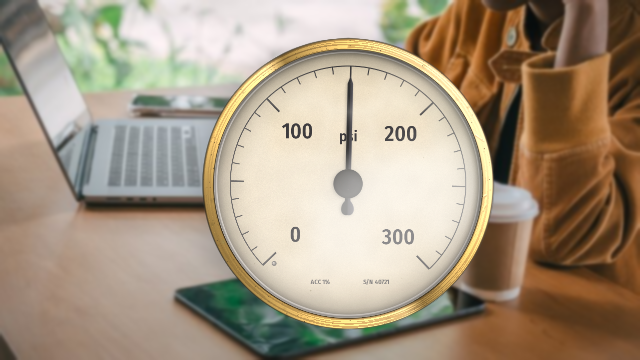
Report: 150 psi
